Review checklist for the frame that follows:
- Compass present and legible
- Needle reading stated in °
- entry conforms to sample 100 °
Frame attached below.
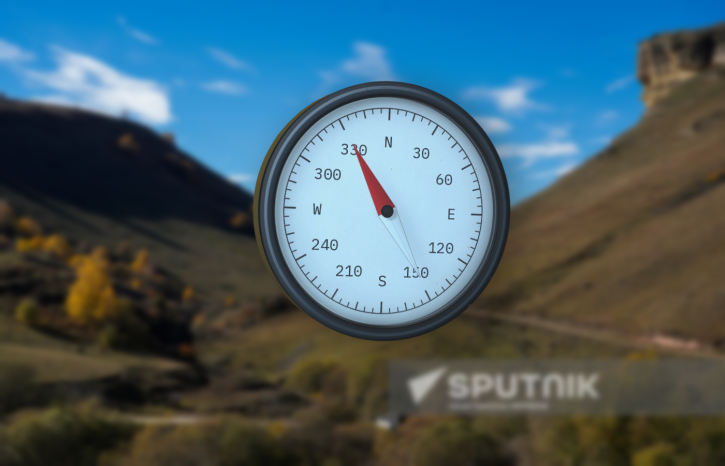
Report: 330 °
